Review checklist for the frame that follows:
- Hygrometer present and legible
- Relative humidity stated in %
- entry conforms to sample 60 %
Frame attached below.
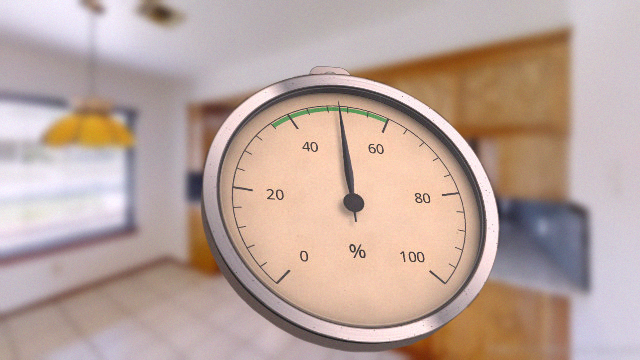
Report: 50 %
